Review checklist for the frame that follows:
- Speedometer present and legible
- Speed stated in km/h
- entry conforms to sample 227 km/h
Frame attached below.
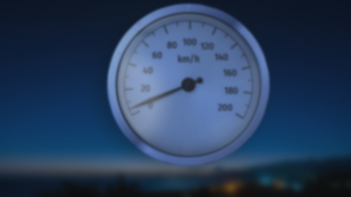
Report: 5 km/h
